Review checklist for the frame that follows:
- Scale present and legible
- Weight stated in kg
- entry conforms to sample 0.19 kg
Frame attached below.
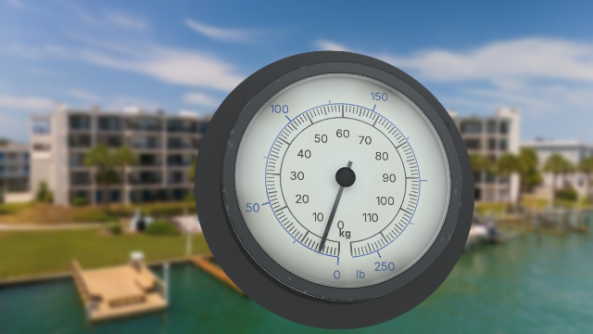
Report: 5 kg
